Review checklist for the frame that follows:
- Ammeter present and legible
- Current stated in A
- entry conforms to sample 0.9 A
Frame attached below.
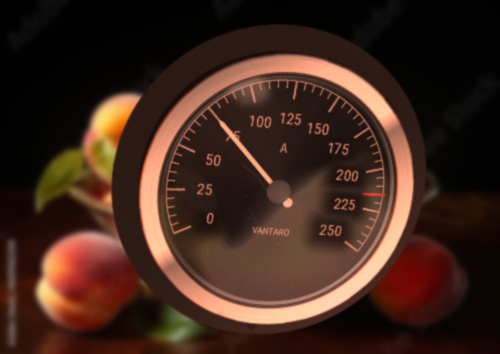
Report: 75 A
